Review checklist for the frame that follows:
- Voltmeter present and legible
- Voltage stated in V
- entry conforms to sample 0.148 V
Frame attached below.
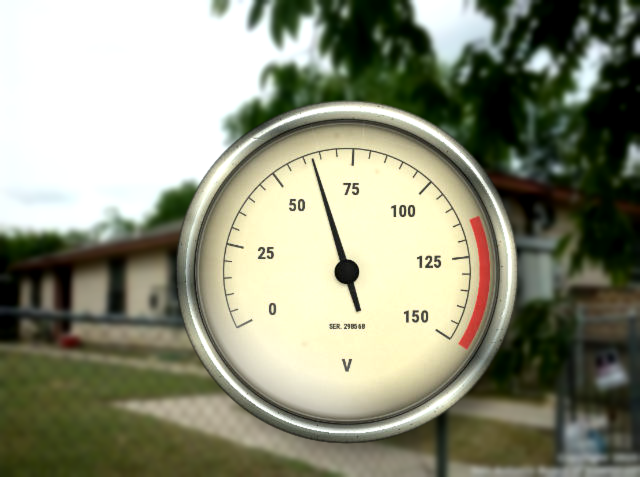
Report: 62.5 V
